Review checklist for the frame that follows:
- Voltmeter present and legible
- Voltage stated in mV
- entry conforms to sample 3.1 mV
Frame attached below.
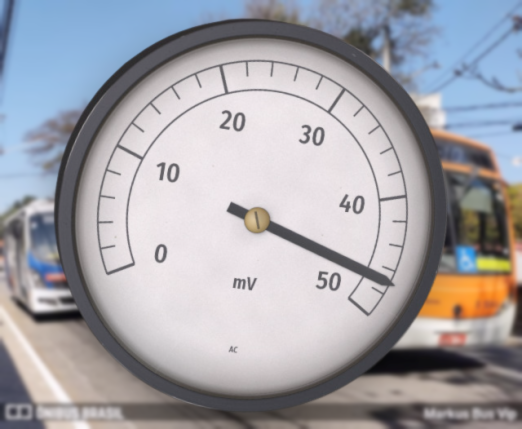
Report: 47 mV
